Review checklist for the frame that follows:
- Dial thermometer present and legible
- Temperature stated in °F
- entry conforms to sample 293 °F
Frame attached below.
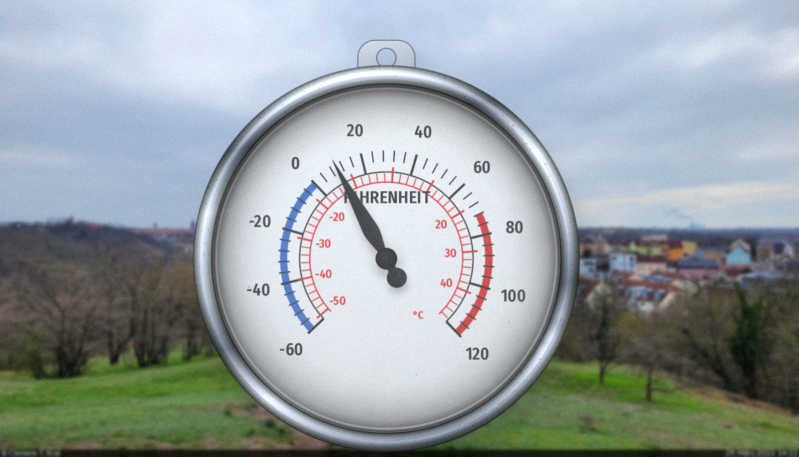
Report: 10 °F
